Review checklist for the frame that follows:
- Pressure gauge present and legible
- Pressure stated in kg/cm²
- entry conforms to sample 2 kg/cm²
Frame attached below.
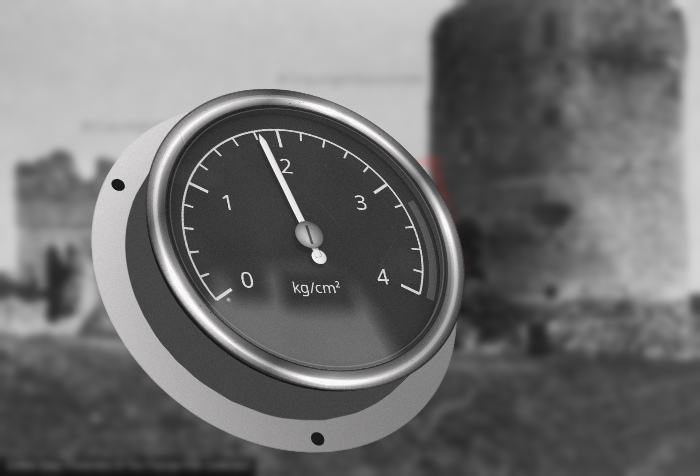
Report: 1.8 kg/cm²
